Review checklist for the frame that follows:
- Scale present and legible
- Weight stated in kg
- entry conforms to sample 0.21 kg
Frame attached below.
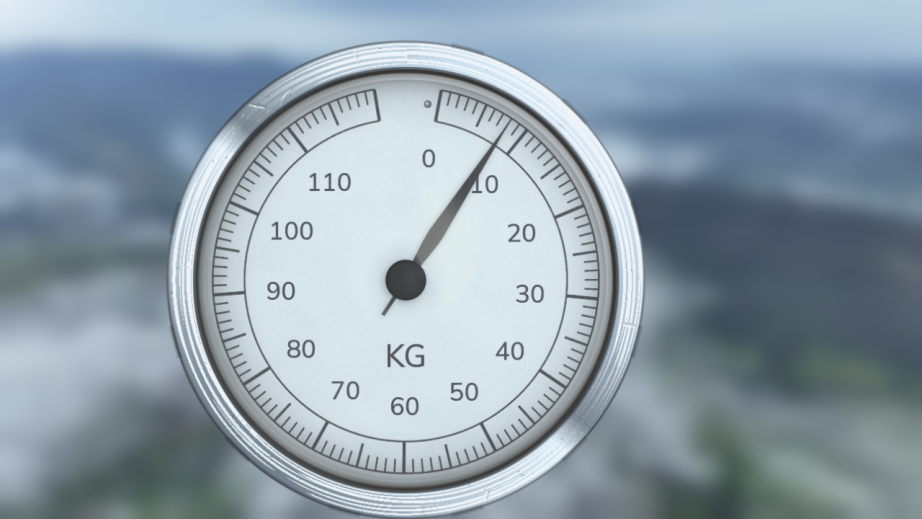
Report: 8 kg
